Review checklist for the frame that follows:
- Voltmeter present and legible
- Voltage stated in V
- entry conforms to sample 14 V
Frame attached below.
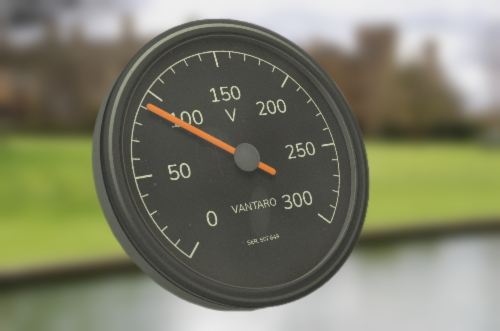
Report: 90 V
